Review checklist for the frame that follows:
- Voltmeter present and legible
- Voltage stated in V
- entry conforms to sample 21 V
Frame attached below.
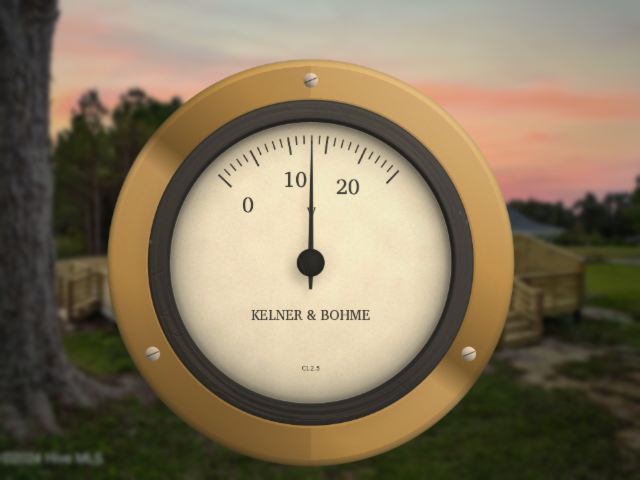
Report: 13 V
